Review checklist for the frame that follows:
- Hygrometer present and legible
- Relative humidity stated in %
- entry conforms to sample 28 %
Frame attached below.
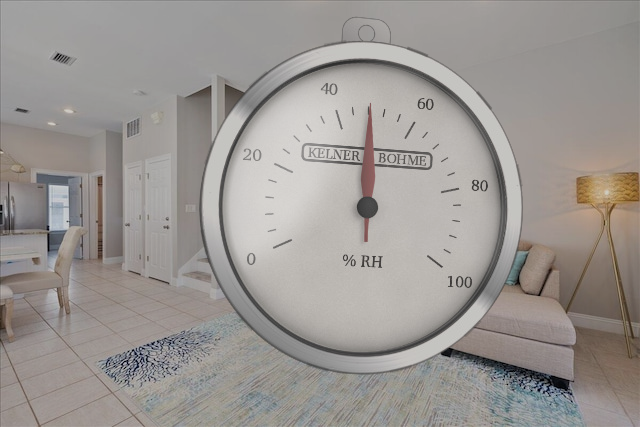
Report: 48 %
